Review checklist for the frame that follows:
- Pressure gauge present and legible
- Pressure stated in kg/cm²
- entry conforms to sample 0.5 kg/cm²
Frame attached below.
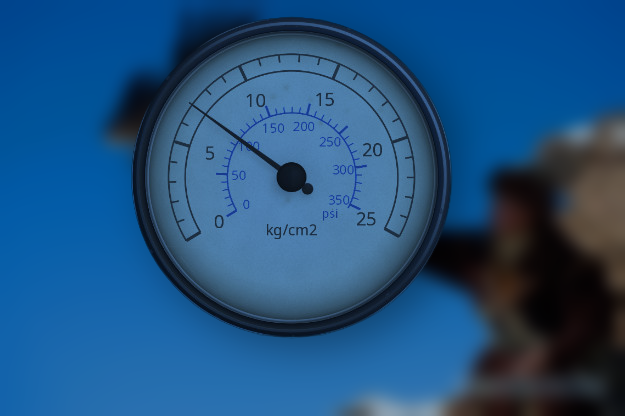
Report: 7 kg/cm²
